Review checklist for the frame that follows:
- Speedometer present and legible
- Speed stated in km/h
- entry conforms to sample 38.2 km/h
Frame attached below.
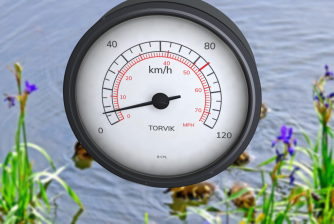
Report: 7.5 km/h
